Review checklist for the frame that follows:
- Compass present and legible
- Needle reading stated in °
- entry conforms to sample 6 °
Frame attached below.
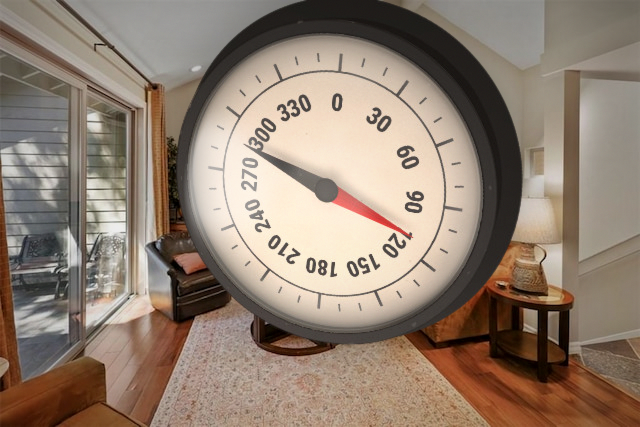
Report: 110 °
